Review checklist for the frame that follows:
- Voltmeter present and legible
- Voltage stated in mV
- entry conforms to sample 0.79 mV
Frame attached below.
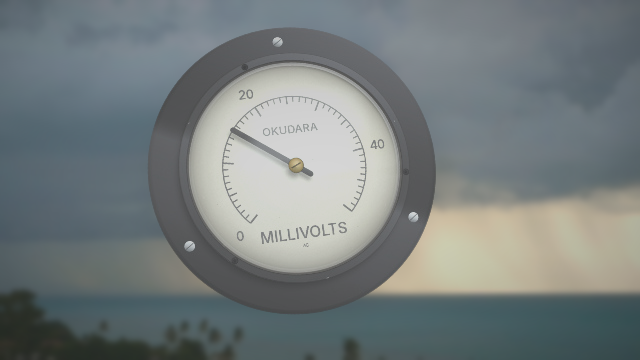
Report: 15 mV
